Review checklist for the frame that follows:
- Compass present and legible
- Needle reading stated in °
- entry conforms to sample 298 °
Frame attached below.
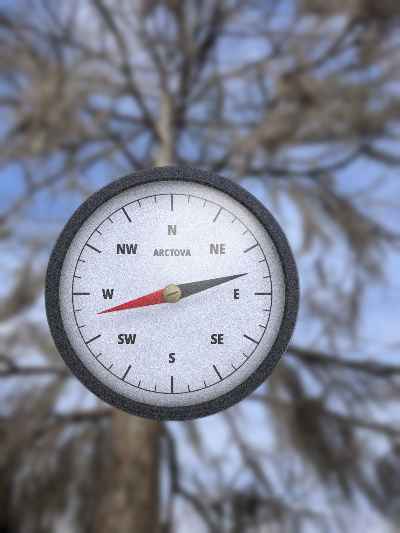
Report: 255 °
